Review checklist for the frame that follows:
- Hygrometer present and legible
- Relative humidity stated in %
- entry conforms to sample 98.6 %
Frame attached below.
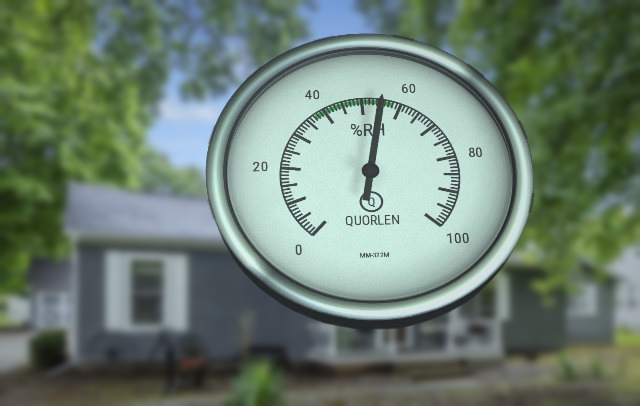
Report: 55 %
